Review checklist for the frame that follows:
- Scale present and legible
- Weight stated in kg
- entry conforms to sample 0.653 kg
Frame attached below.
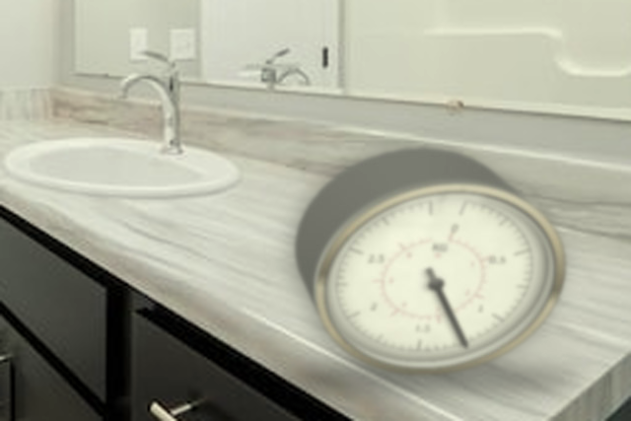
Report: 1.25 kg
